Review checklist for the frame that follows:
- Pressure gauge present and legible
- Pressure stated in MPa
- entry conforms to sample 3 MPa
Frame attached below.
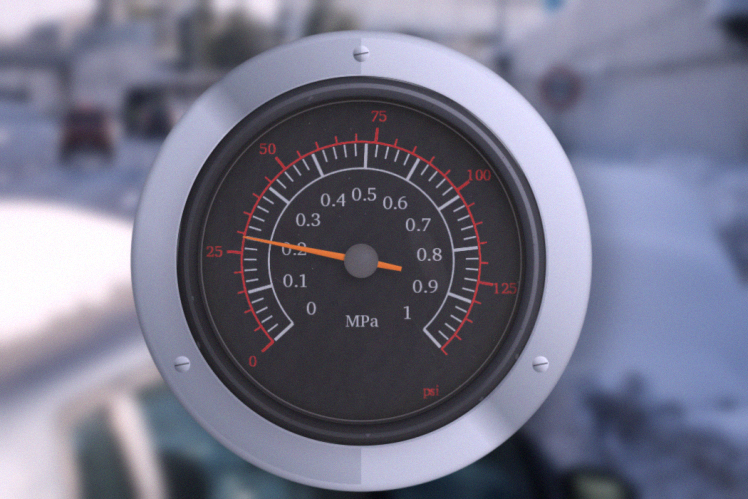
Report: 0.2 MPa
